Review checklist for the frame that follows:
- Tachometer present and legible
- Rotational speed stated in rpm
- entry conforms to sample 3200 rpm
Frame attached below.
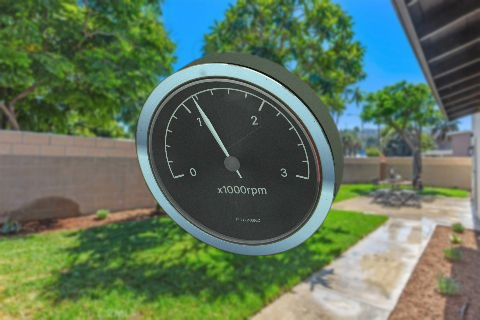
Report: 1200 rpm
